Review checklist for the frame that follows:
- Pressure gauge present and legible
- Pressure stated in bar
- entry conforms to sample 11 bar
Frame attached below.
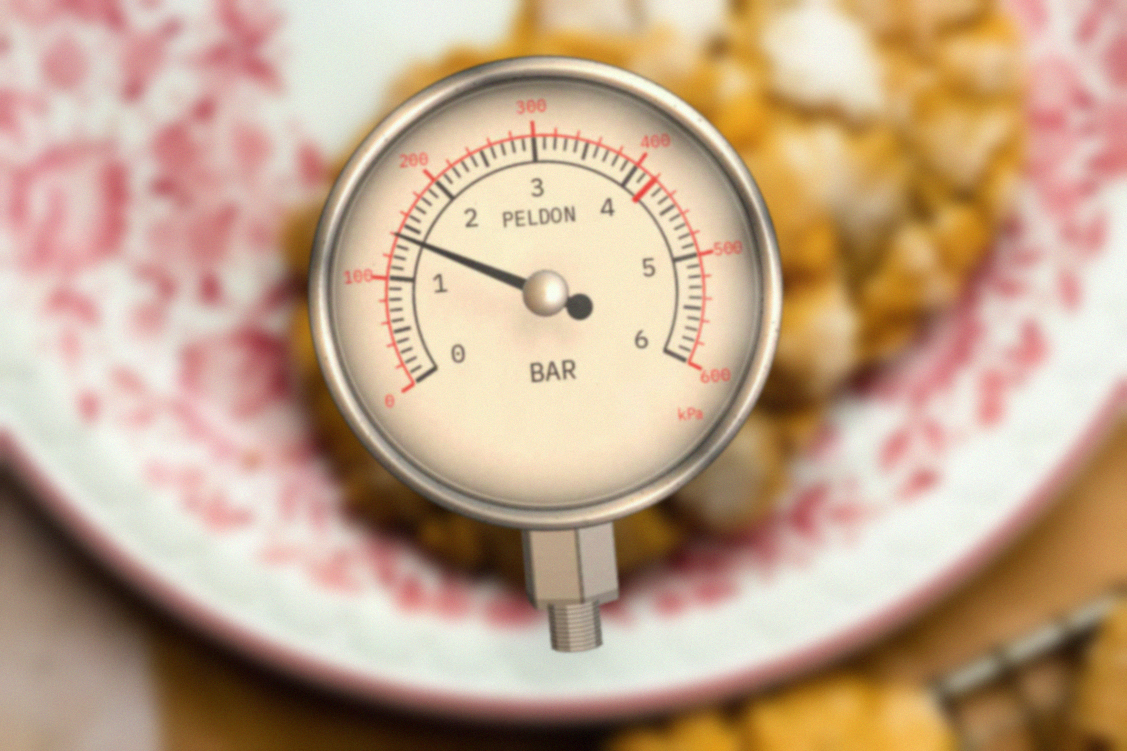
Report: 1.4 bar
